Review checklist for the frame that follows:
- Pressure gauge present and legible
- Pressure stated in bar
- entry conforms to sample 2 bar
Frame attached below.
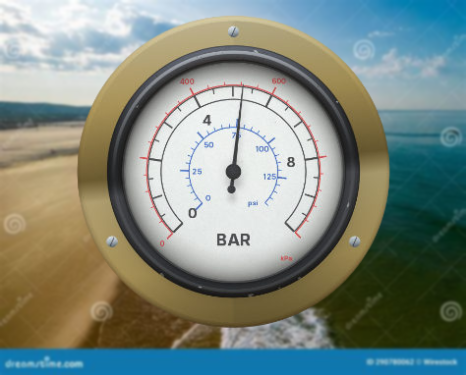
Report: 5.25 bar
